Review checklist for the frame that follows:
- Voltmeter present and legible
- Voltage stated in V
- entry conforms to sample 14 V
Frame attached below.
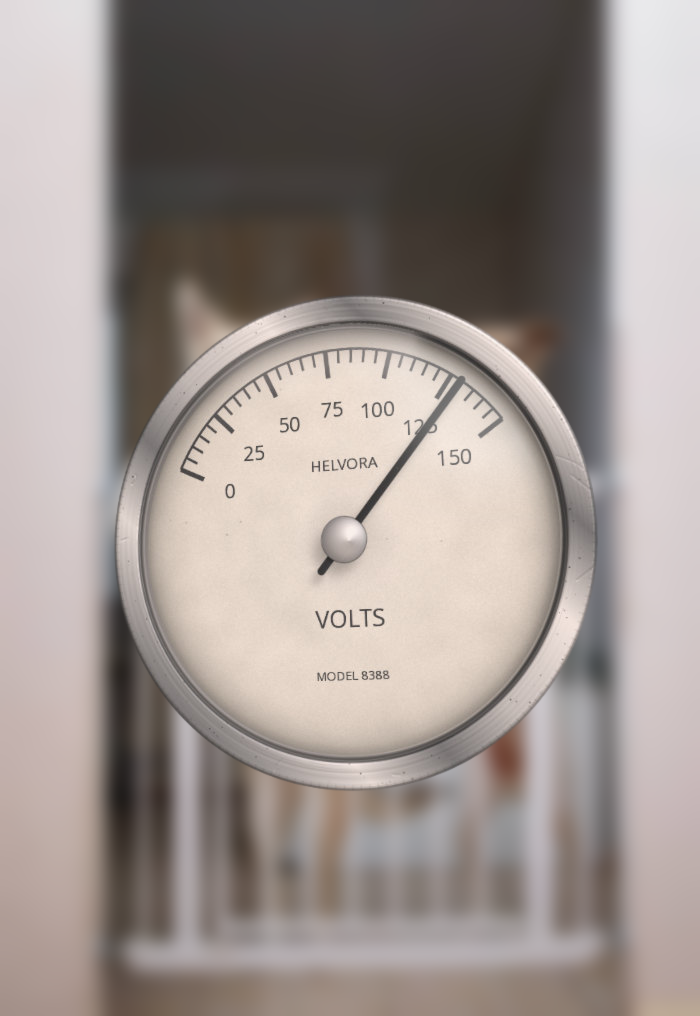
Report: 130 V
